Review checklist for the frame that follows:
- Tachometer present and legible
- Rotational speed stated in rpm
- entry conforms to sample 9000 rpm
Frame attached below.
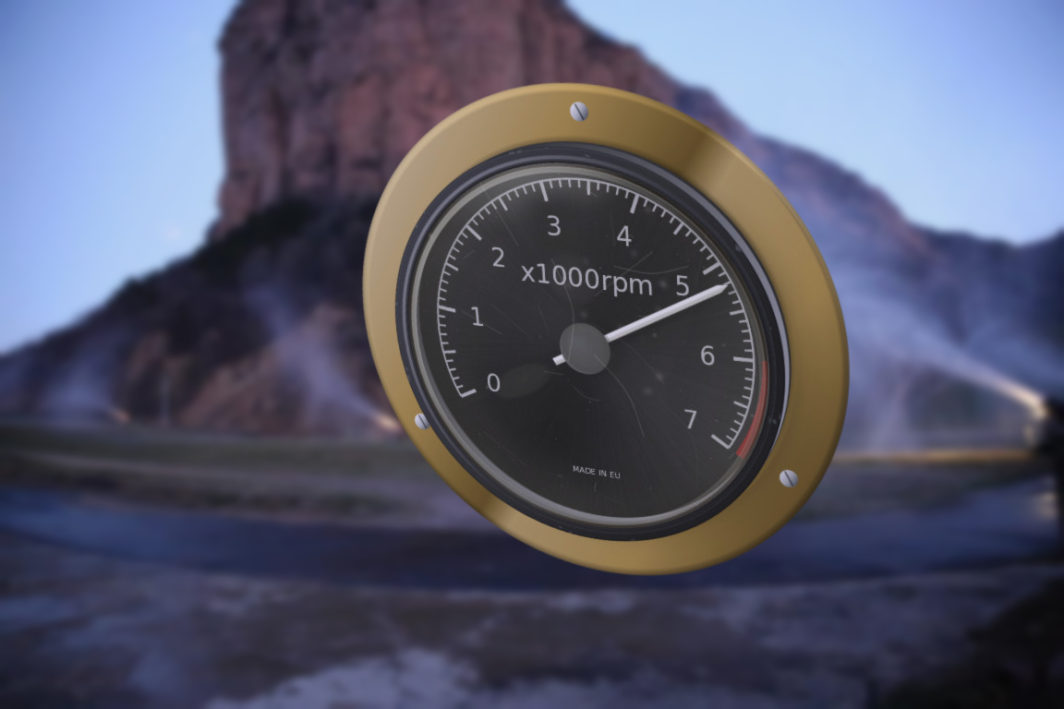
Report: 5200 rpm
